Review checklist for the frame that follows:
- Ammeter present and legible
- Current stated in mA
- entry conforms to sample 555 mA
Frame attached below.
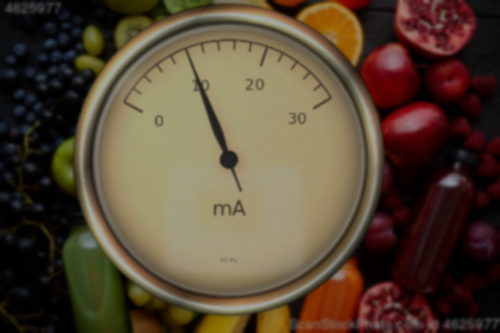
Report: 10 mA
